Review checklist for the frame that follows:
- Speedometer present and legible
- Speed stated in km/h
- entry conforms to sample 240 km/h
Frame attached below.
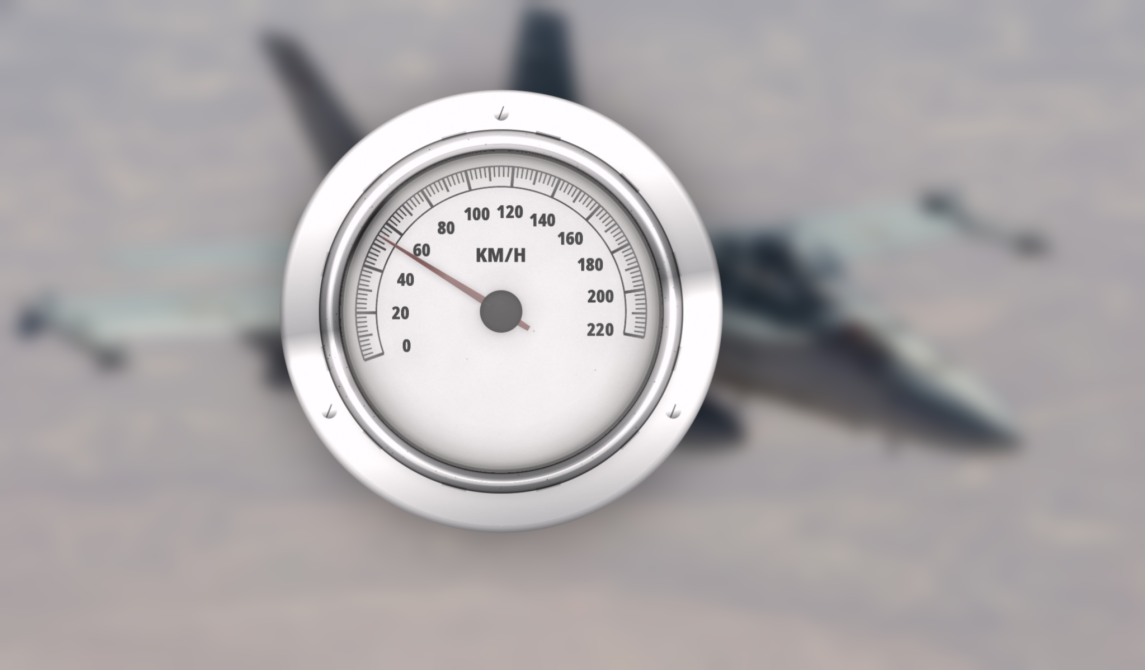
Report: 54 km/h
